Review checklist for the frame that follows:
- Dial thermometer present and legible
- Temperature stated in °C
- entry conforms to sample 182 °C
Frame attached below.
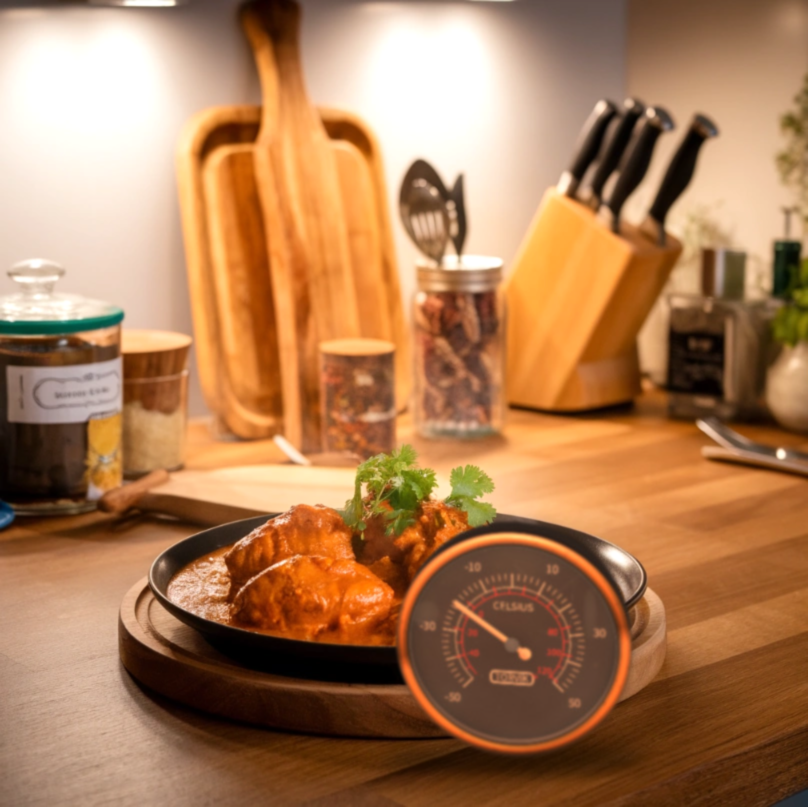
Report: -20 °C
